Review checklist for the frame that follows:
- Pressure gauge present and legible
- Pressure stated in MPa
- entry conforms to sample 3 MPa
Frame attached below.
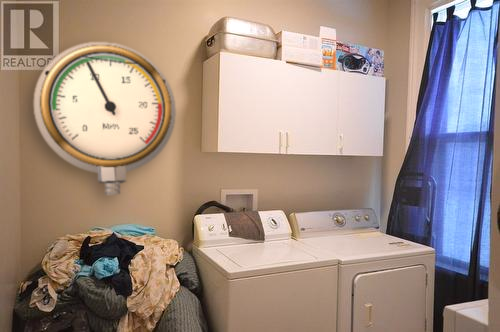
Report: 10 MPa
